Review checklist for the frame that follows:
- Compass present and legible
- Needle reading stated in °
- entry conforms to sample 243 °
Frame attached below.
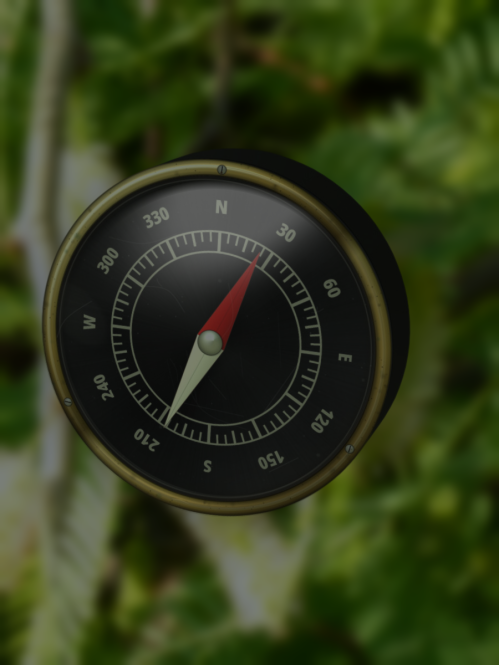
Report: 25 °
